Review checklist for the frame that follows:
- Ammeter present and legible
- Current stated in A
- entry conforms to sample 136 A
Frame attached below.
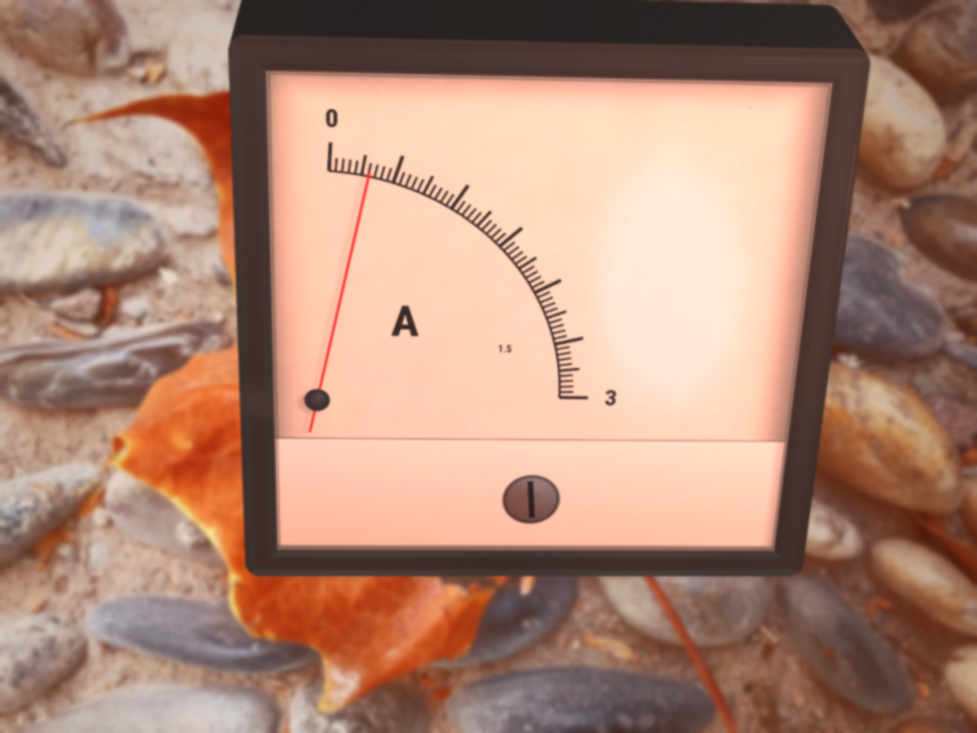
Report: 0.3 A
